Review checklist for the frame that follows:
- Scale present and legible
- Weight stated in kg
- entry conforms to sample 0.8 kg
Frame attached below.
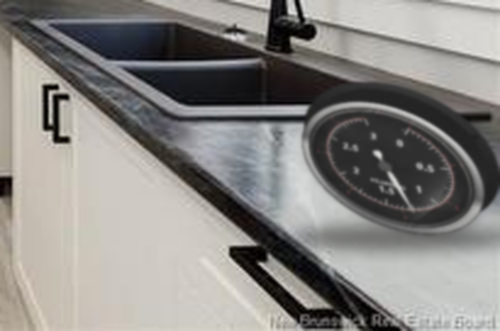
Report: 1.25 kg
